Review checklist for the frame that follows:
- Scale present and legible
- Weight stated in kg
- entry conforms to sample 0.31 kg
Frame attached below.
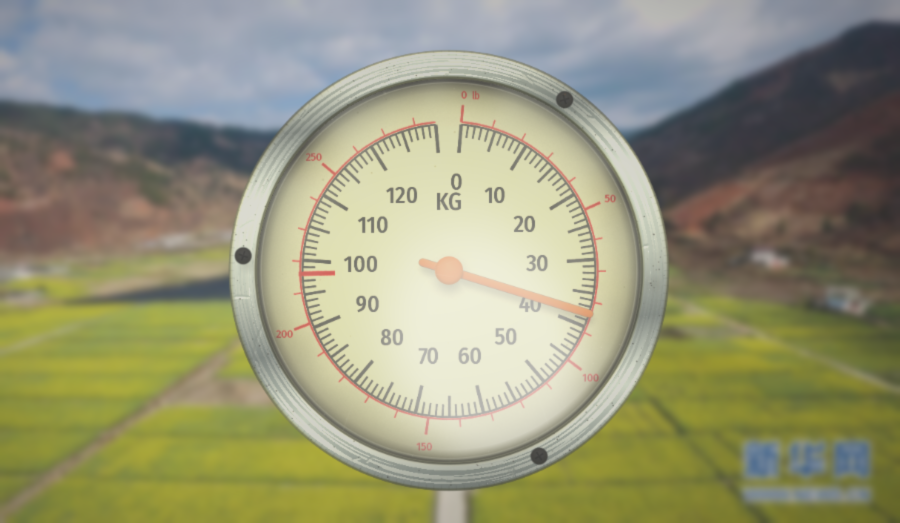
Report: 38 kg
